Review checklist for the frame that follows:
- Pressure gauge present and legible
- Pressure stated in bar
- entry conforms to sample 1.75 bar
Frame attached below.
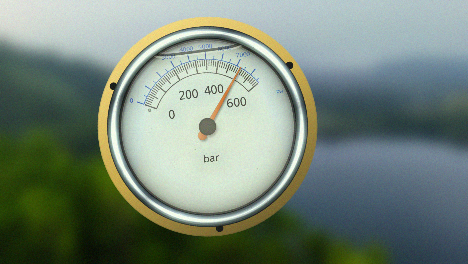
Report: 500 bar
